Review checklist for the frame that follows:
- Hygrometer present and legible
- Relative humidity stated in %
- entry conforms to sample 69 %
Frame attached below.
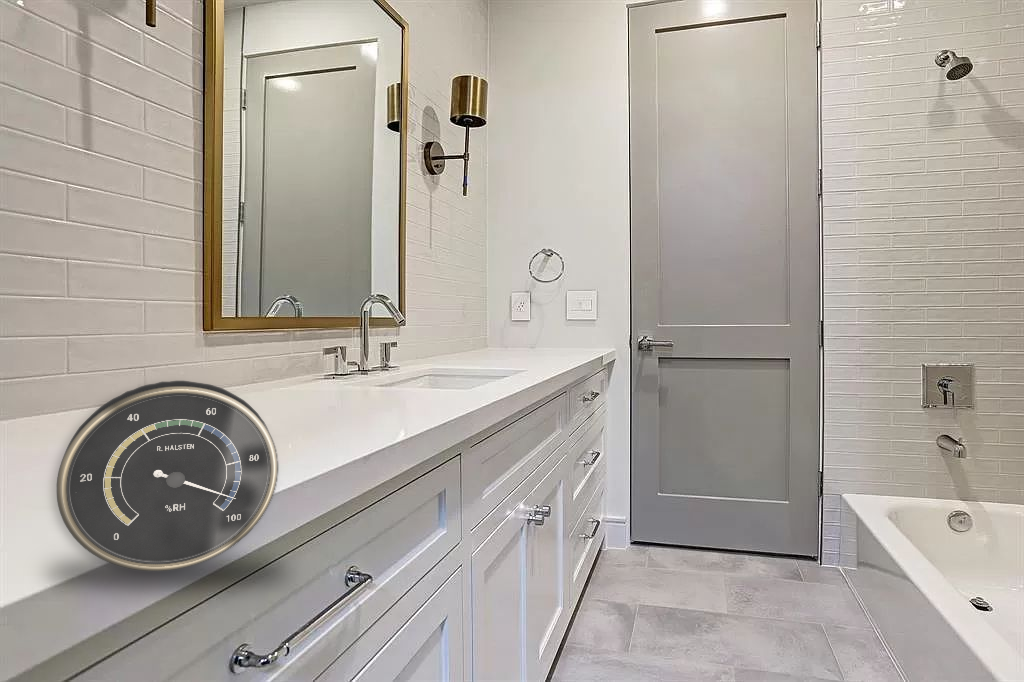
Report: 94 %
